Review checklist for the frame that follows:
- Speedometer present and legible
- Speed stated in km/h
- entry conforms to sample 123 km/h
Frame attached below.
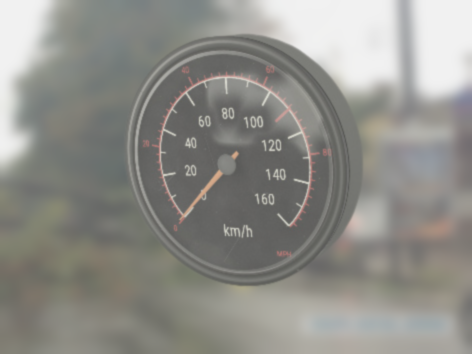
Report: 0 km/h
